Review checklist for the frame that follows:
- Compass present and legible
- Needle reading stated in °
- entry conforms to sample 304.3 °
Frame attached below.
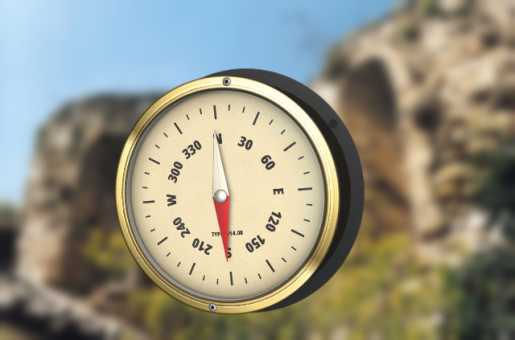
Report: 180 °
